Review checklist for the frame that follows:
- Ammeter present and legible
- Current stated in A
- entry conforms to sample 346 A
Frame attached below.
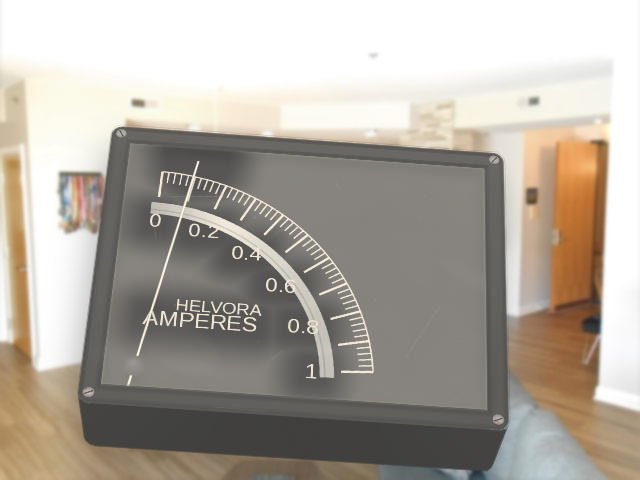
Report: 0.1 A
